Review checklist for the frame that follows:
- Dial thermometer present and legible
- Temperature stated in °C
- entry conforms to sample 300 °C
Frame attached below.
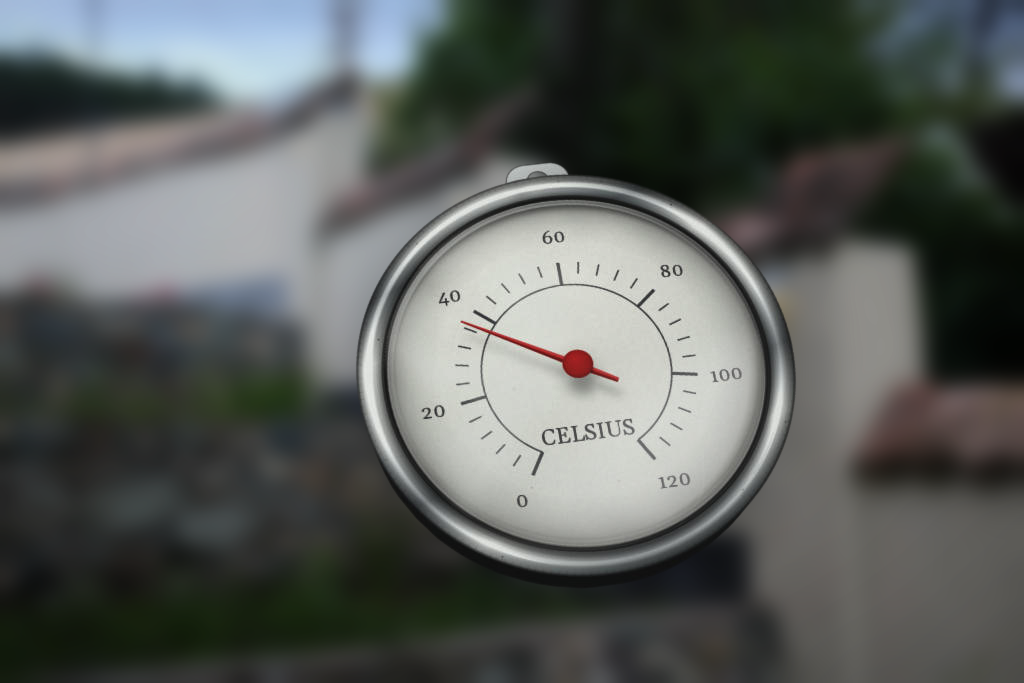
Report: 36 °C
